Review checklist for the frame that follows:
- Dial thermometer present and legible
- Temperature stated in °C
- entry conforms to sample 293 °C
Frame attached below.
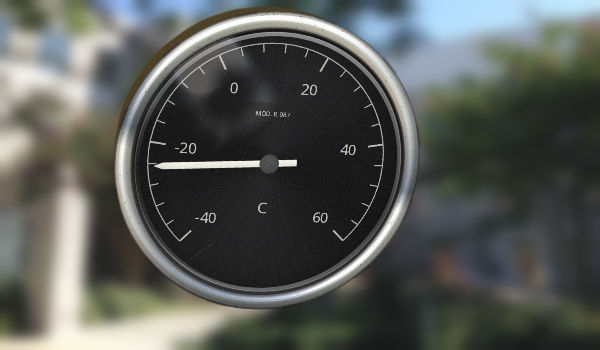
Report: -24 °C
